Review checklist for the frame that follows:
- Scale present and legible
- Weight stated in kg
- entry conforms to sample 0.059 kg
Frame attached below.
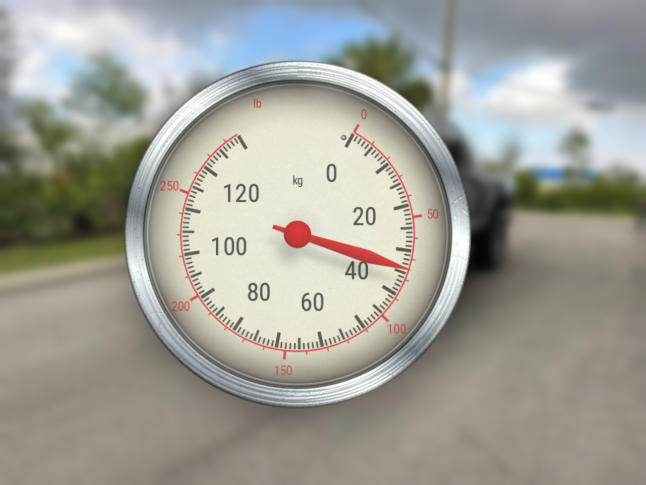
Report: 34 kg
